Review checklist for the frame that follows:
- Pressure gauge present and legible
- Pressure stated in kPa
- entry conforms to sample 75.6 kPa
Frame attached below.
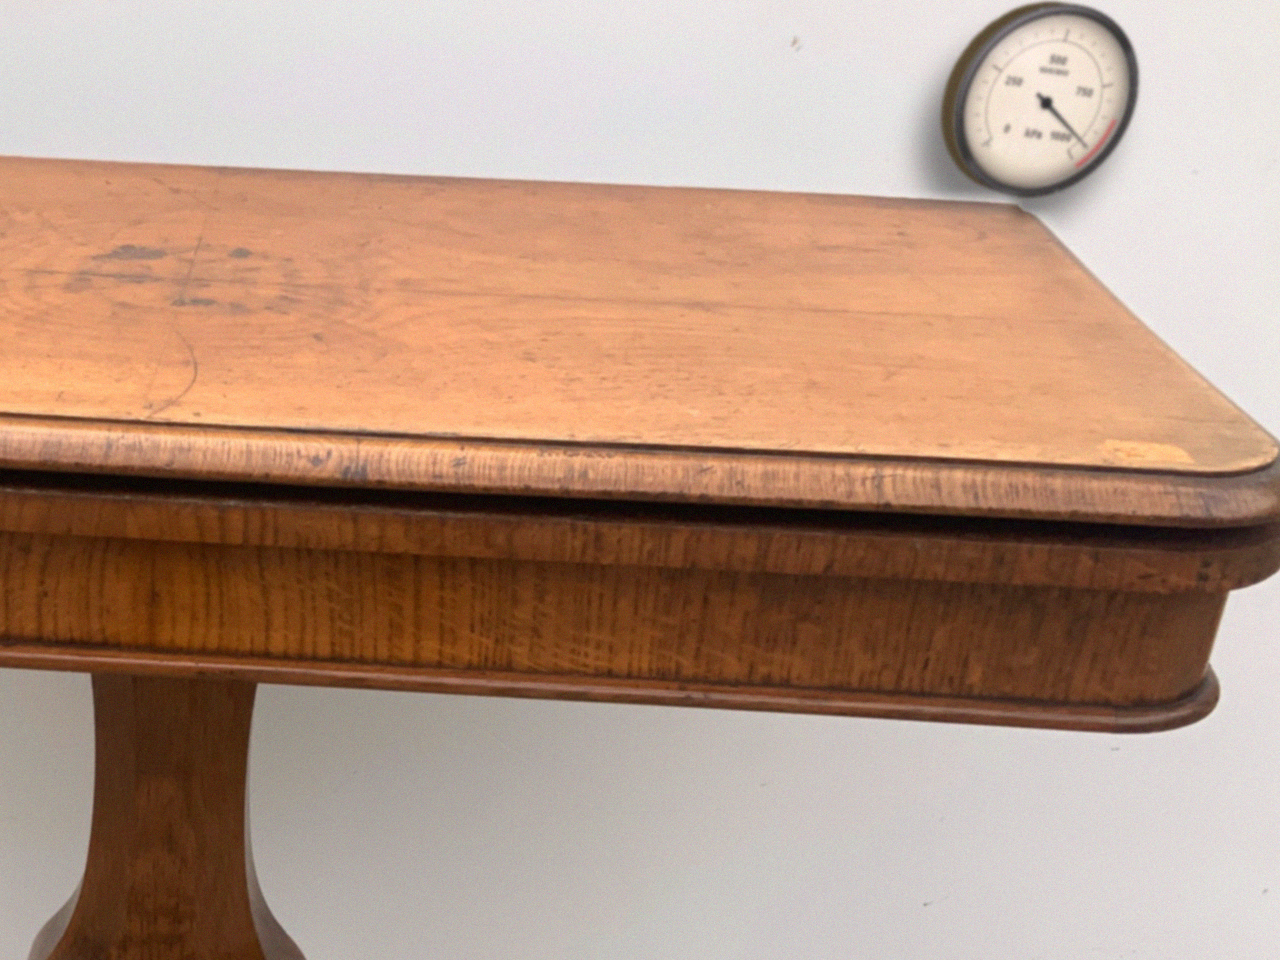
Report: 950 kPa
